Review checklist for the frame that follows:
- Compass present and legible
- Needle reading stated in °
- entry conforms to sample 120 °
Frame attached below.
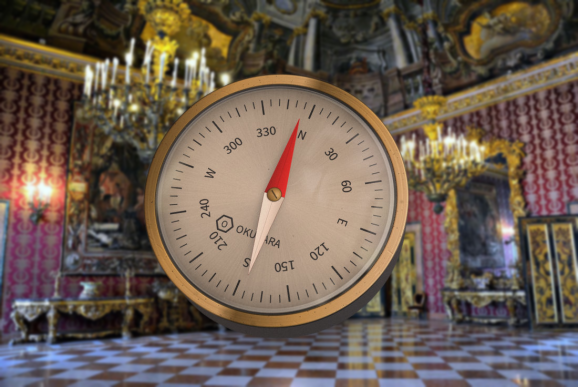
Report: 355 °
